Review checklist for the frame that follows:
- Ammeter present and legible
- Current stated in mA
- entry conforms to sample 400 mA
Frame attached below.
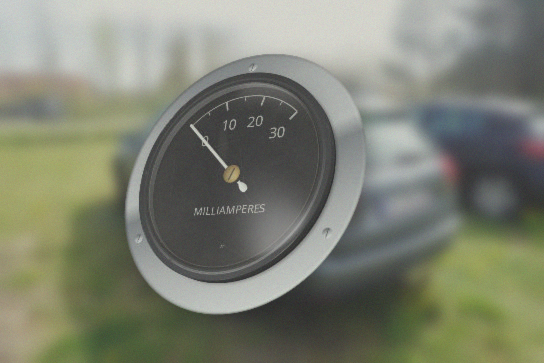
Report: 0 mA
